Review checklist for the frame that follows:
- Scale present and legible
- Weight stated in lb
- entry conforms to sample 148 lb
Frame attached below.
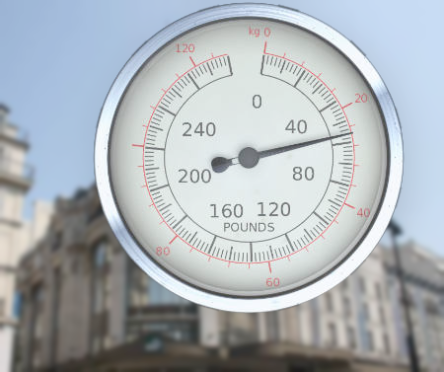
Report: 56 lb
